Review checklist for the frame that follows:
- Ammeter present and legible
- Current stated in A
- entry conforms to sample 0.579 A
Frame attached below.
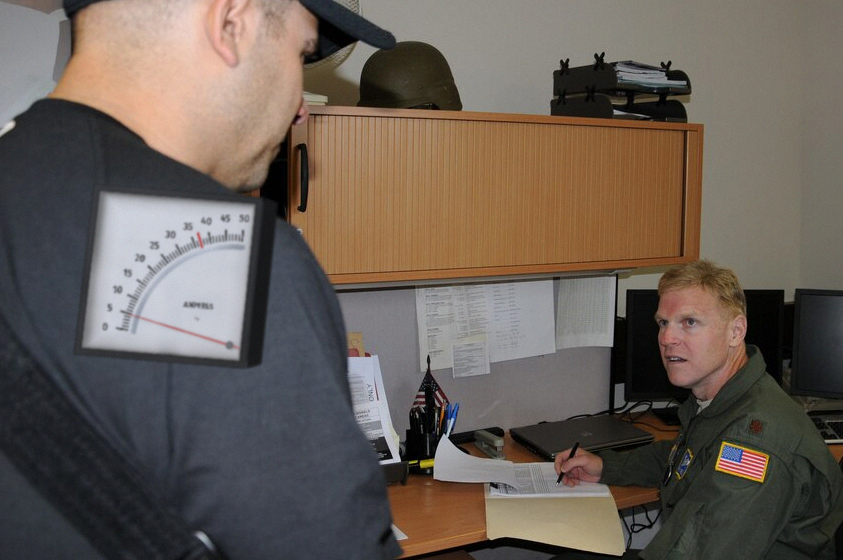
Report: 5 A
